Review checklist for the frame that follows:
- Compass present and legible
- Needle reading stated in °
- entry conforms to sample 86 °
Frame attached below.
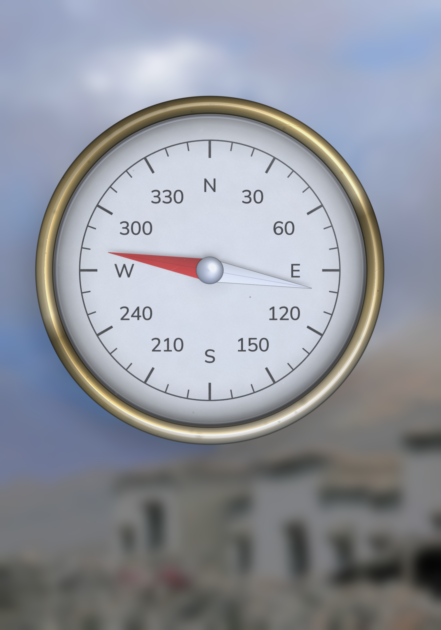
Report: 280 °
